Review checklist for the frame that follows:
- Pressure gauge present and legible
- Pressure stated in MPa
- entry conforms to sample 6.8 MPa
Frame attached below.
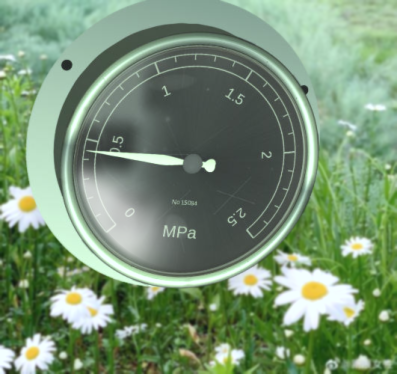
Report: 0.45 MPa
